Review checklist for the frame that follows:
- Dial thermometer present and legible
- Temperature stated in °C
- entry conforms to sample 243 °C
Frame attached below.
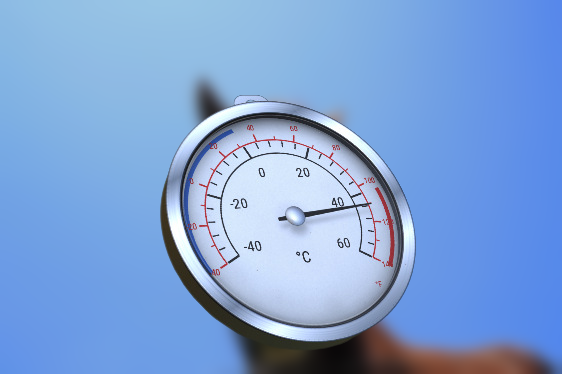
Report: 44 °C
